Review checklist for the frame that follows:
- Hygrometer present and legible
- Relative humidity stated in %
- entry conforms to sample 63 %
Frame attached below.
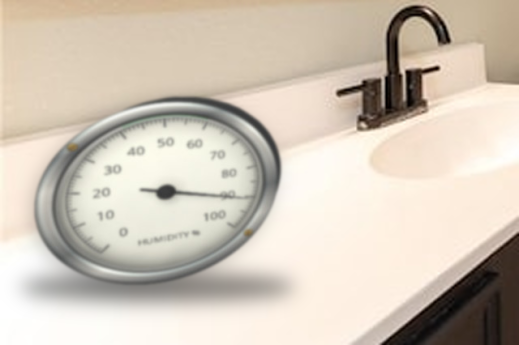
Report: 90 %
